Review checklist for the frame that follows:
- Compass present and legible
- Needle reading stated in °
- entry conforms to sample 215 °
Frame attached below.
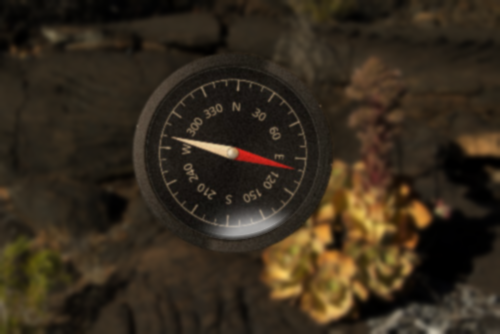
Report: 100 °
